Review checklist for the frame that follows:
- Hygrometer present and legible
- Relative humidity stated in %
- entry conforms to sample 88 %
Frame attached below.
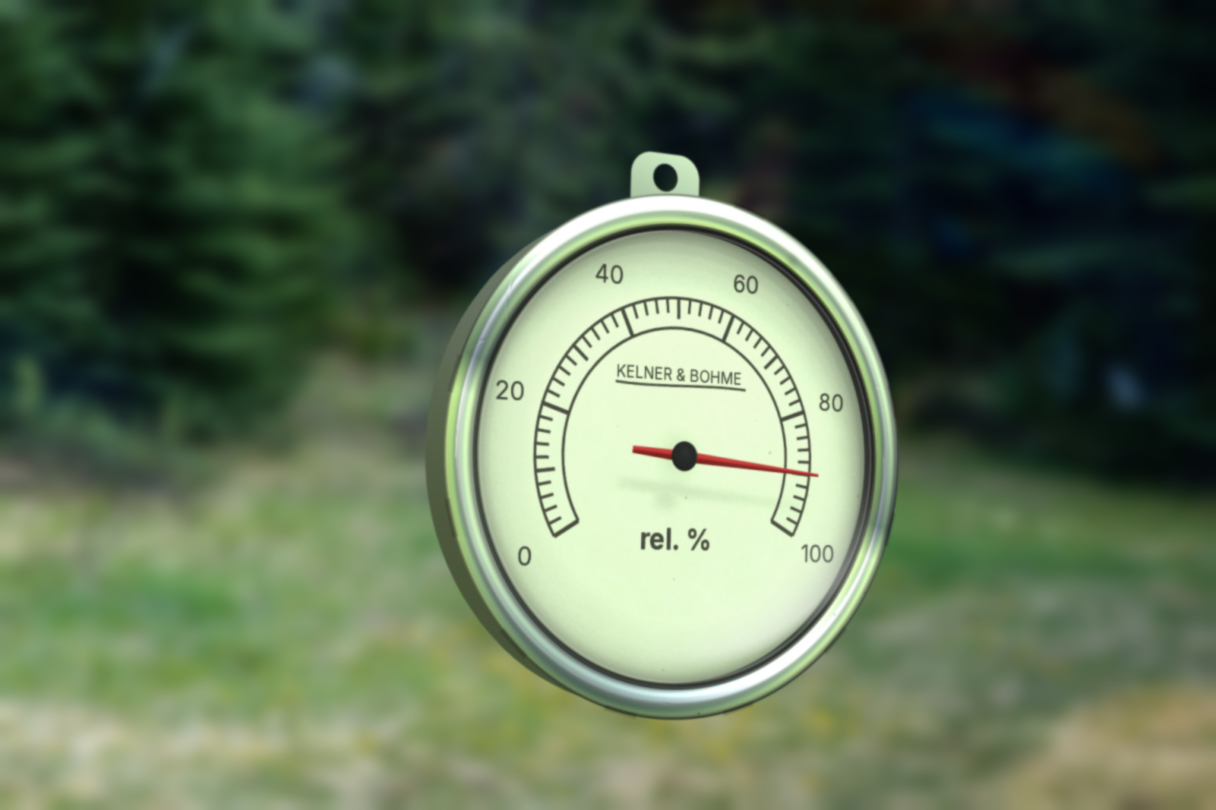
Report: 90 %
